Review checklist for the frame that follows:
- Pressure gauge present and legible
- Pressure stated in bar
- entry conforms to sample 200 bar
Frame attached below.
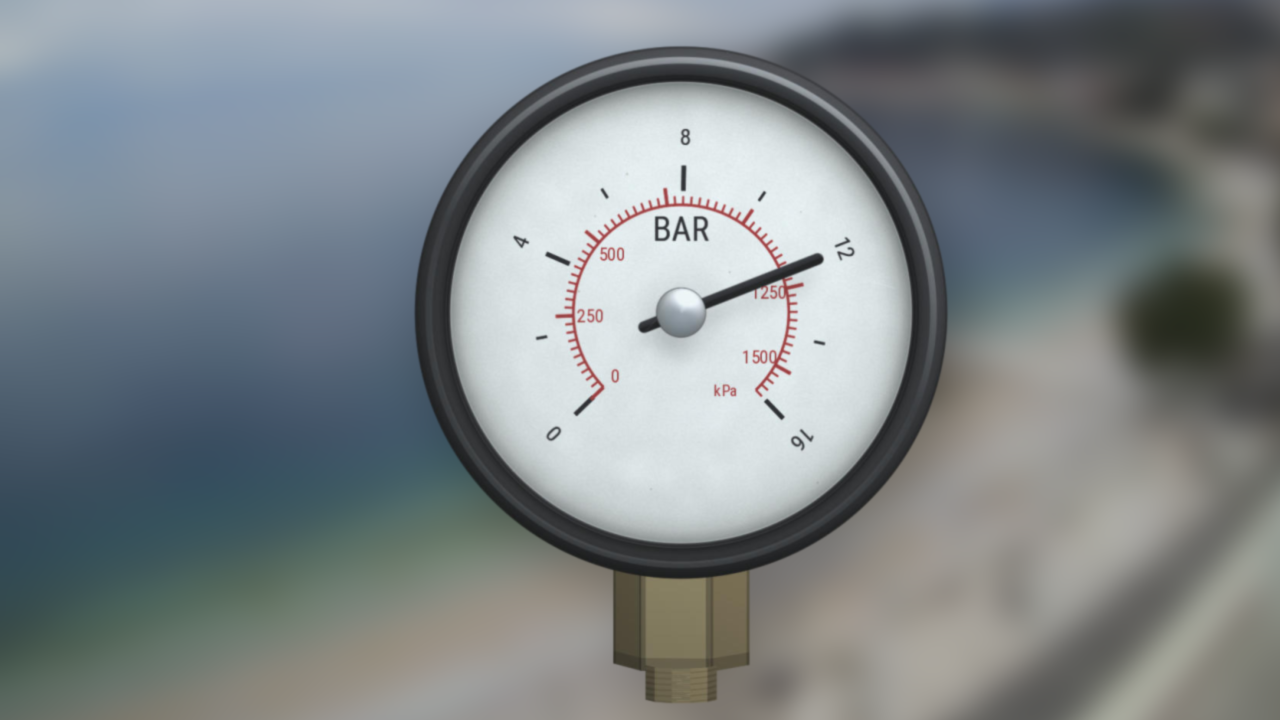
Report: 12 bar
